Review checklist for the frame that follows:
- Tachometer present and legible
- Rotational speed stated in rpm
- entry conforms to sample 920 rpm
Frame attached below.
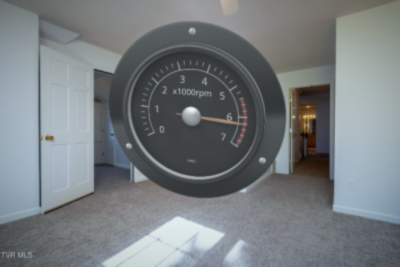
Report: 6200 rpm
